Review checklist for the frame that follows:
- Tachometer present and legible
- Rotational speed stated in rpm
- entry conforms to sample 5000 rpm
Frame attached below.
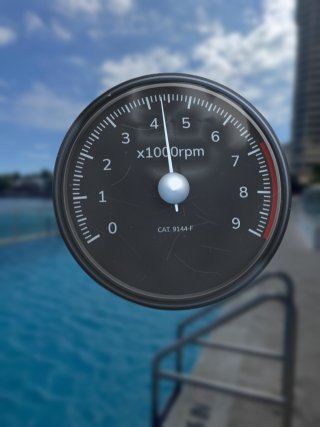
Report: 4300 rpm
